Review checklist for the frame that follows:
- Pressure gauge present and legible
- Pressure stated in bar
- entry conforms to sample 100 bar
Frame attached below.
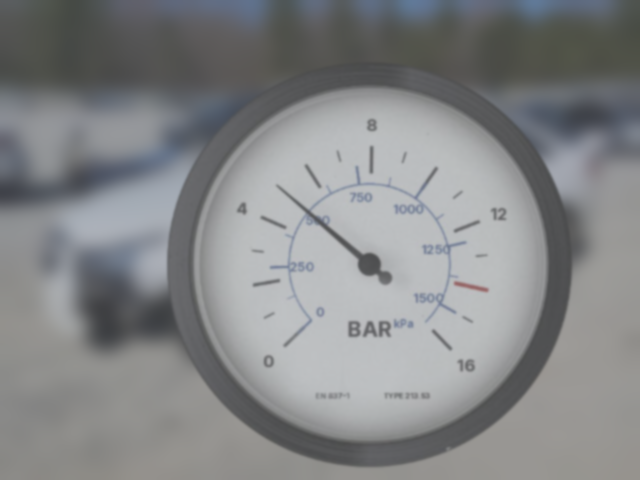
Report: 5 bar
